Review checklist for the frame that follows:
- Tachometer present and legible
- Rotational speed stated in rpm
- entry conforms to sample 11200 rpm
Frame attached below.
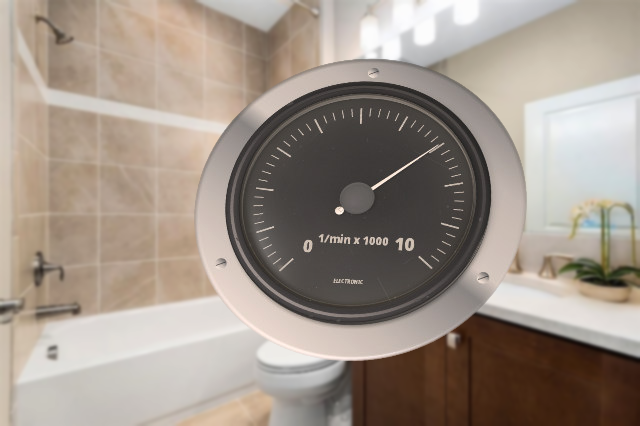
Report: 7000 rpm
